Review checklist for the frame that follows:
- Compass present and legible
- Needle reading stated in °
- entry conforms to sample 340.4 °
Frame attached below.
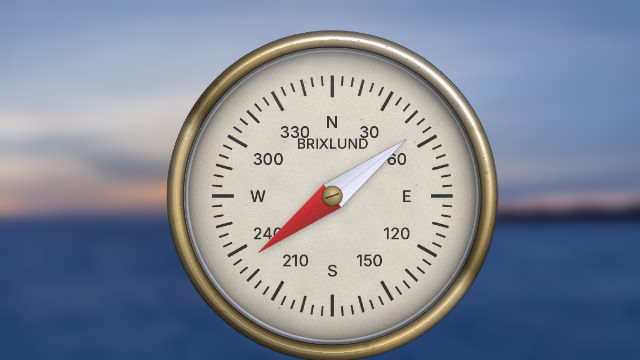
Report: 232.5 °
